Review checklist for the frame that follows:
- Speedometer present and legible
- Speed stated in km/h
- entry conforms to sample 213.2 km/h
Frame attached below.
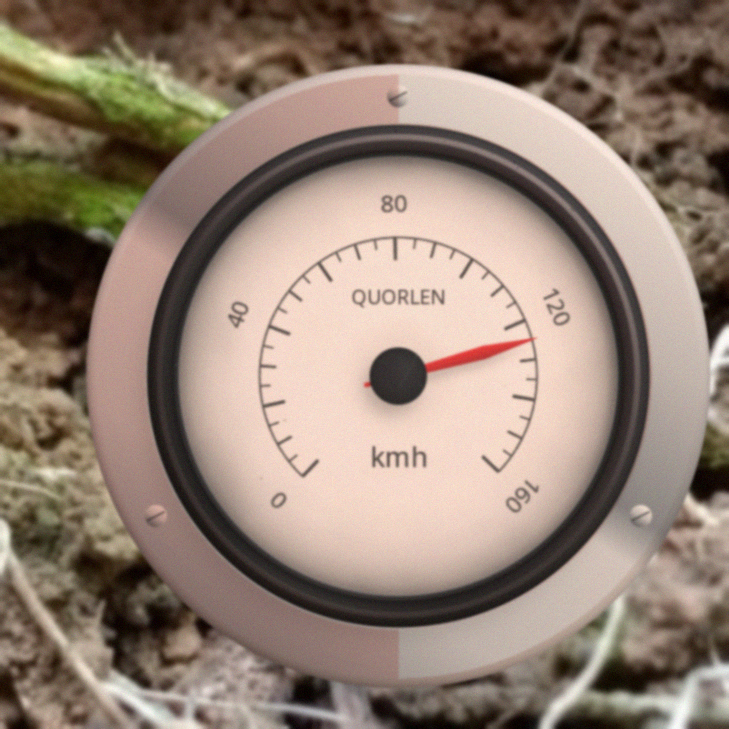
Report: 125 km/h
